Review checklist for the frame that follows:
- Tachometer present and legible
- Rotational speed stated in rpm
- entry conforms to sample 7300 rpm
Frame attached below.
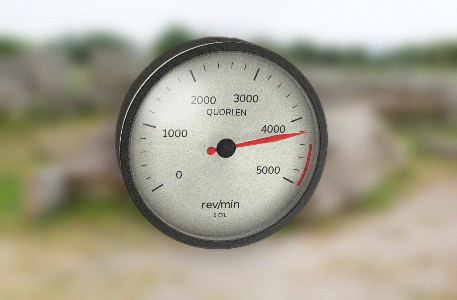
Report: 4200 rpm
